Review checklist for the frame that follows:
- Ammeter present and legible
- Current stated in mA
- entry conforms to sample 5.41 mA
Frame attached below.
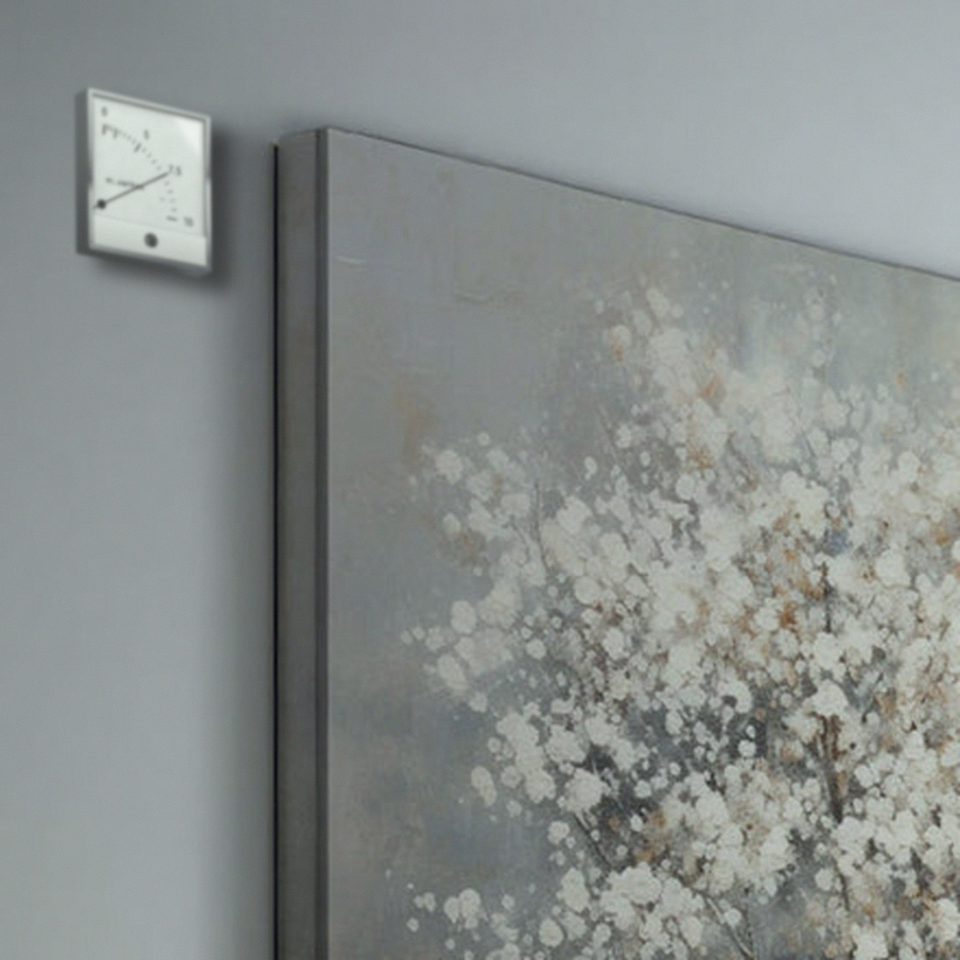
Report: 7.5 mA
